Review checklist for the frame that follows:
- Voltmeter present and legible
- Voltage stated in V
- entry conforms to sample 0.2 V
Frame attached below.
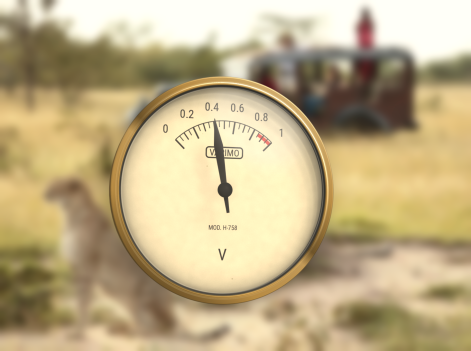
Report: 0.4 V
